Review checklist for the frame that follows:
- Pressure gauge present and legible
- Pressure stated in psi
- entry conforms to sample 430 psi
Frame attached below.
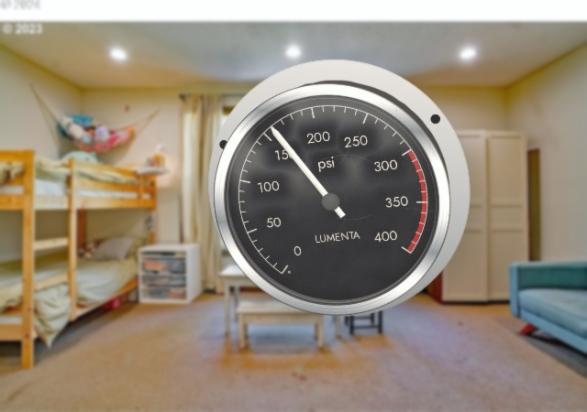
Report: 160 psi
